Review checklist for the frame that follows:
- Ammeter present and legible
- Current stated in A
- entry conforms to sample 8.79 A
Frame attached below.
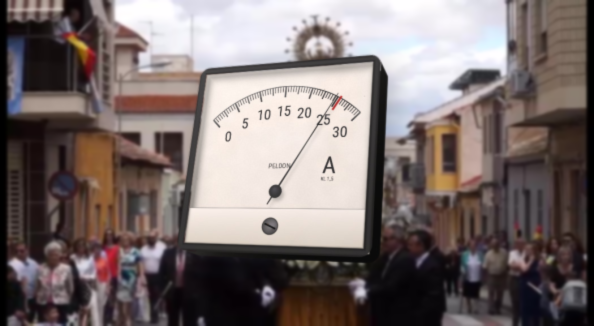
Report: 25 A
